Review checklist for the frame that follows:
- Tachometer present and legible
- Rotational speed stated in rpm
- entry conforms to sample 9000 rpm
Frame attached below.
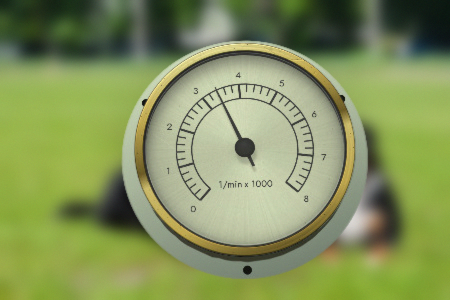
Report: 3400 rpm
